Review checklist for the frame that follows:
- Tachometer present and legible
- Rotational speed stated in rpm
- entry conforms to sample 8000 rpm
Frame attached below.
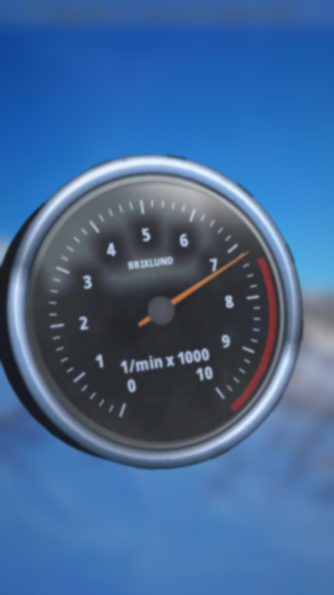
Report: 7200 rpm
